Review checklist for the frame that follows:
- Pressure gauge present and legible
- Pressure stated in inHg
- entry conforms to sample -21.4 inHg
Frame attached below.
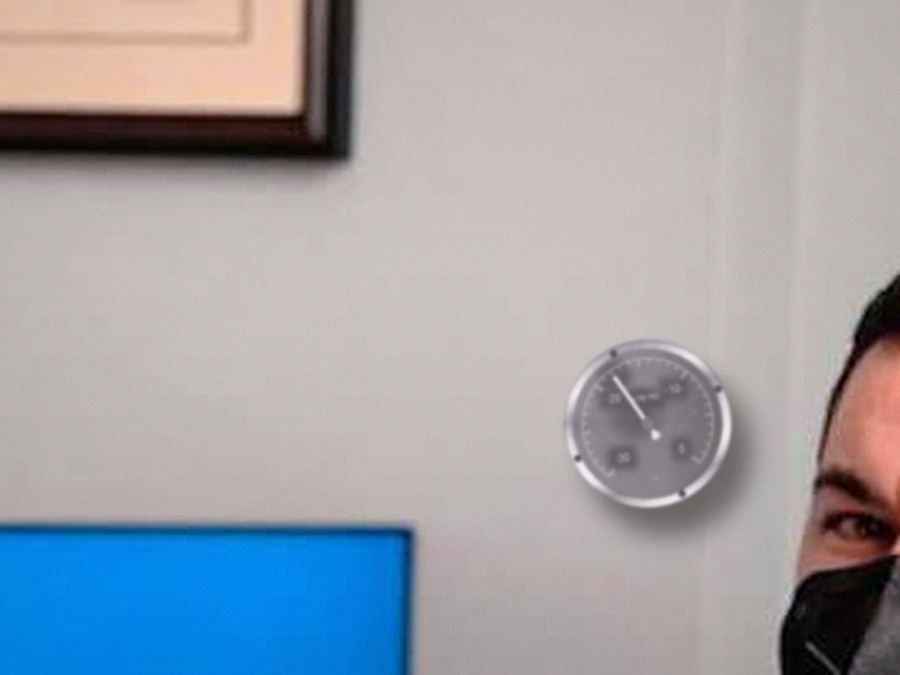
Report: -18 inHg
